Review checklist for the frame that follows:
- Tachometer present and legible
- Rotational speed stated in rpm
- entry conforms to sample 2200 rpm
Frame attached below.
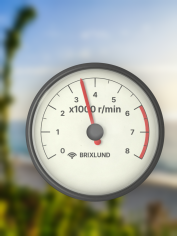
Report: 3500 rpm
